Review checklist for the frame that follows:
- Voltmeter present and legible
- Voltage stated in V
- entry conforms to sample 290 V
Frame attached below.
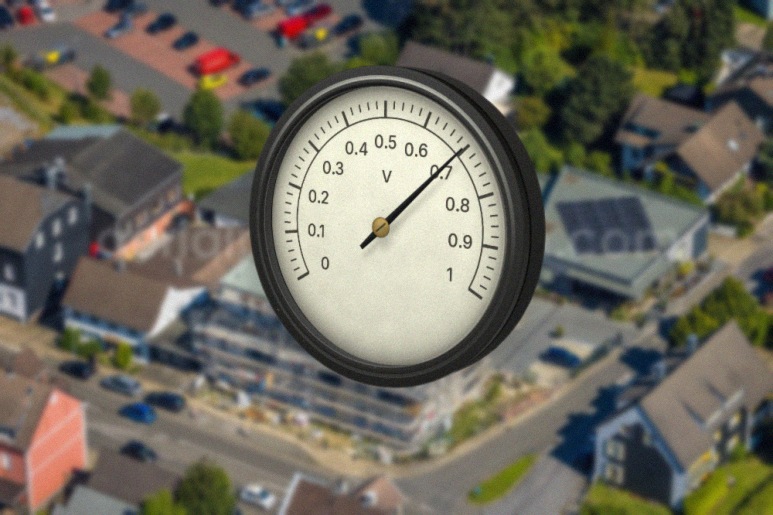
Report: 0.7 V
